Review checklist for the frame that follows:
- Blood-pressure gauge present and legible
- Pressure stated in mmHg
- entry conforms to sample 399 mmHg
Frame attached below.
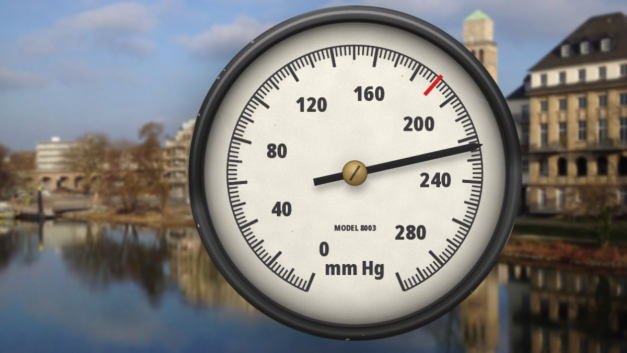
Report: 224 mmHg
